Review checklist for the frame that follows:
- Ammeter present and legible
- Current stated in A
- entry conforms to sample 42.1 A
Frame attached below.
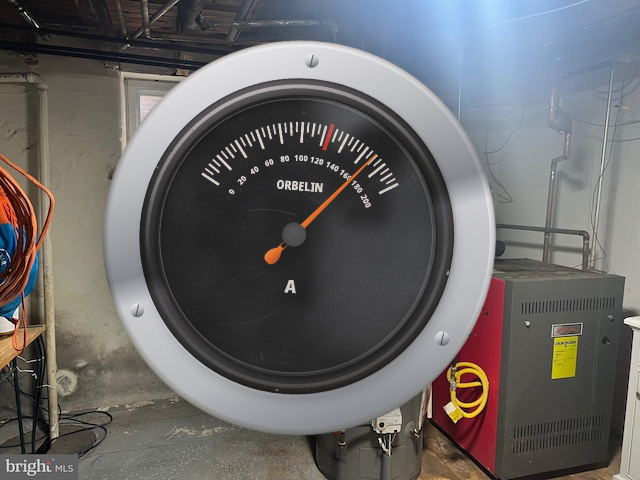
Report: 170 A
